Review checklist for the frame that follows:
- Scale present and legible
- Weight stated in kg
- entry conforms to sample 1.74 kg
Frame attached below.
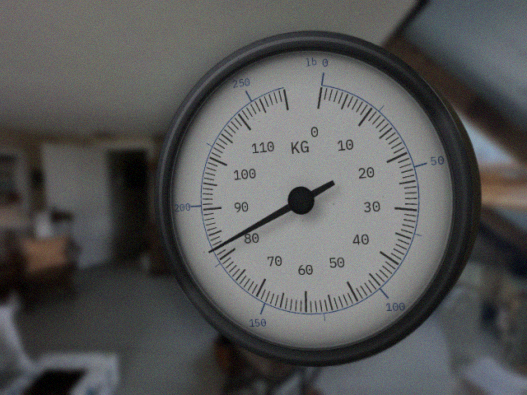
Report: 82 kg
